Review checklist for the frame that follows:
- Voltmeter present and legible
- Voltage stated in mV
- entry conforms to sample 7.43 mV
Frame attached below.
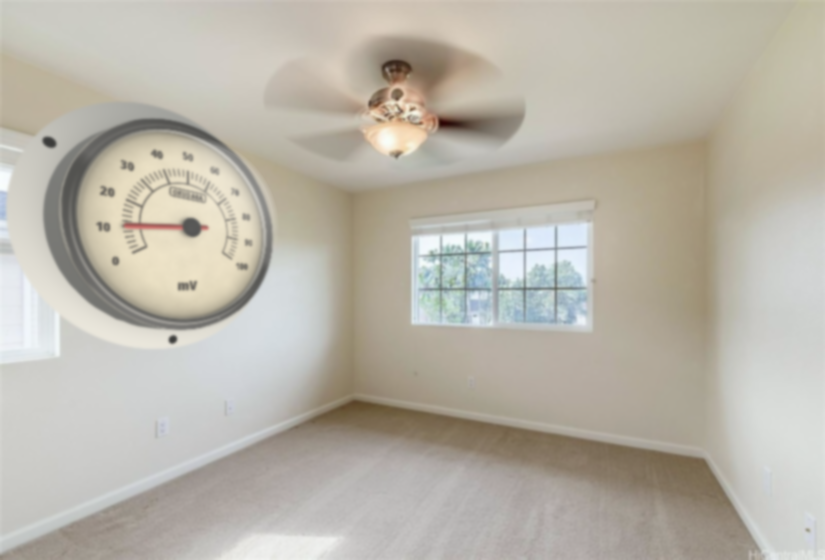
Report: 10 mV
